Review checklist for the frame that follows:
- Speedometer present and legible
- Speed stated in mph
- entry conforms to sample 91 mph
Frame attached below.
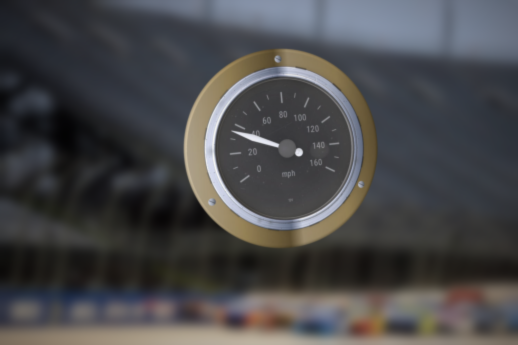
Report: 35 mph
